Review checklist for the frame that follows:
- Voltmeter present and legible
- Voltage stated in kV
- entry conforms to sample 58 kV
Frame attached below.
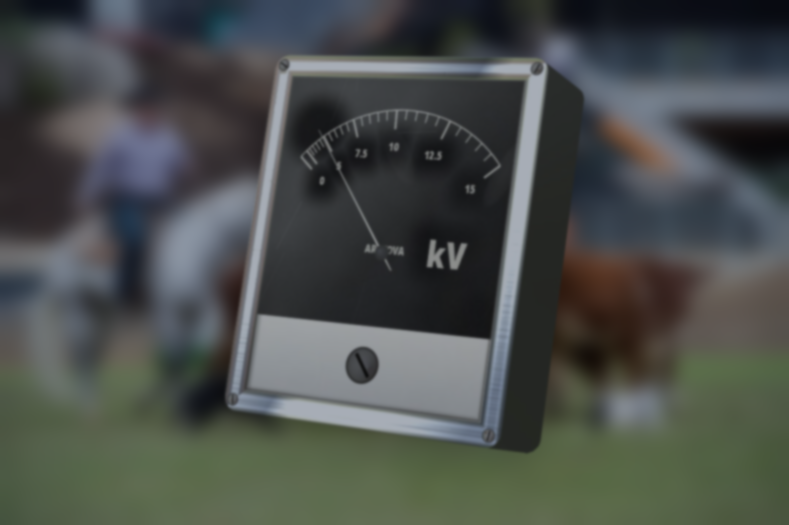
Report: 5 kV
